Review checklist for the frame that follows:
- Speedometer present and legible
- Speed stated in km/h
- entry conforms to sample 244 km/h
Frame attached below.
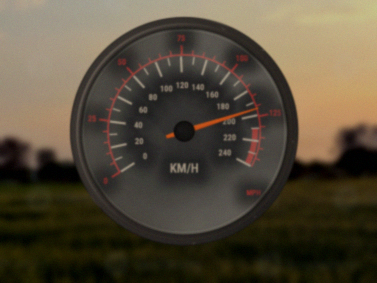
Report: 195 km/h
